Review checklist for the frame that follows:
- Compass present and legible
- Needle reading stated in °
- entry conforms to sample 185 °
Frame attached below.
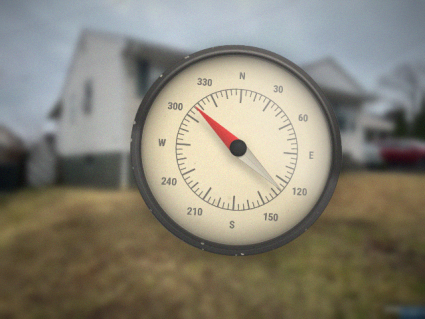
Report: 310 °
